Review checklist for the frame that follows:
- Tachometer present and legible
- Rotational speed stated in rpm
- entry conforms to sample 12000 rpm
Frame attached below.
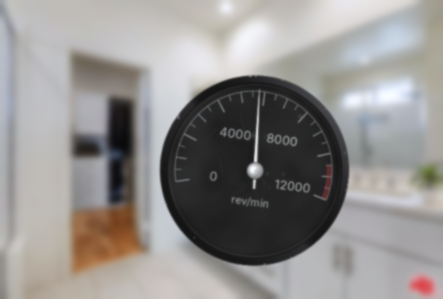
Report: 5750 rpm
